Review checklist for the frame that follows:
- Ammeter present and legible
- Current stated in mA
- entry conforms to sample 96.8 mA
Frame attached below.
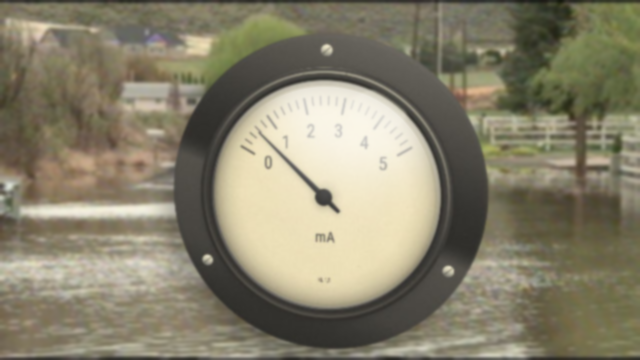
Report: 0.6 mA
